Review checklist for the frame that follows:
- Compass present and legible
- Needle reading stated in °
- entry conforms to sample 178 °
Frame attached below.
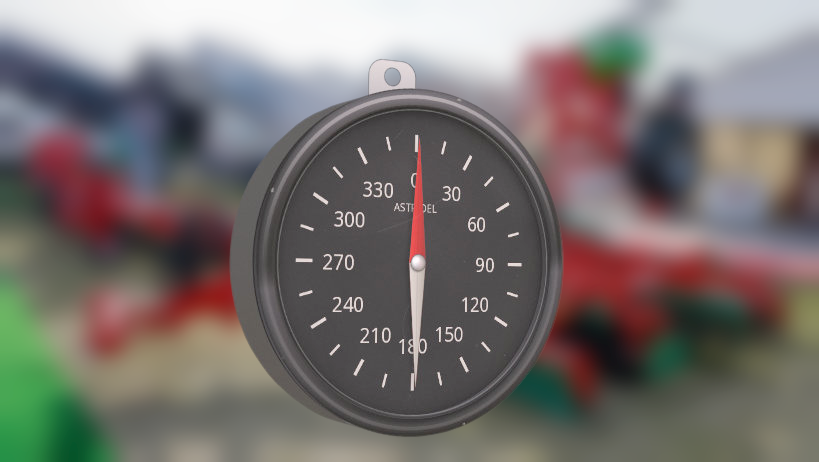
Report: 0 °
